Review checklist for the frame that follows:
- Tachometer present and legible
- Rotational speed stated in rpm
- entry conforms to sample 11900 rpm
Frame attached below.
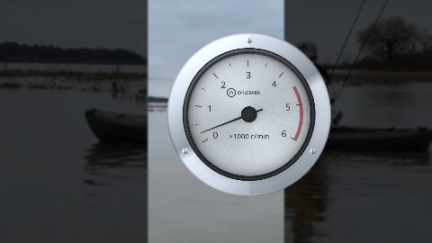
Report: 250 rpm
